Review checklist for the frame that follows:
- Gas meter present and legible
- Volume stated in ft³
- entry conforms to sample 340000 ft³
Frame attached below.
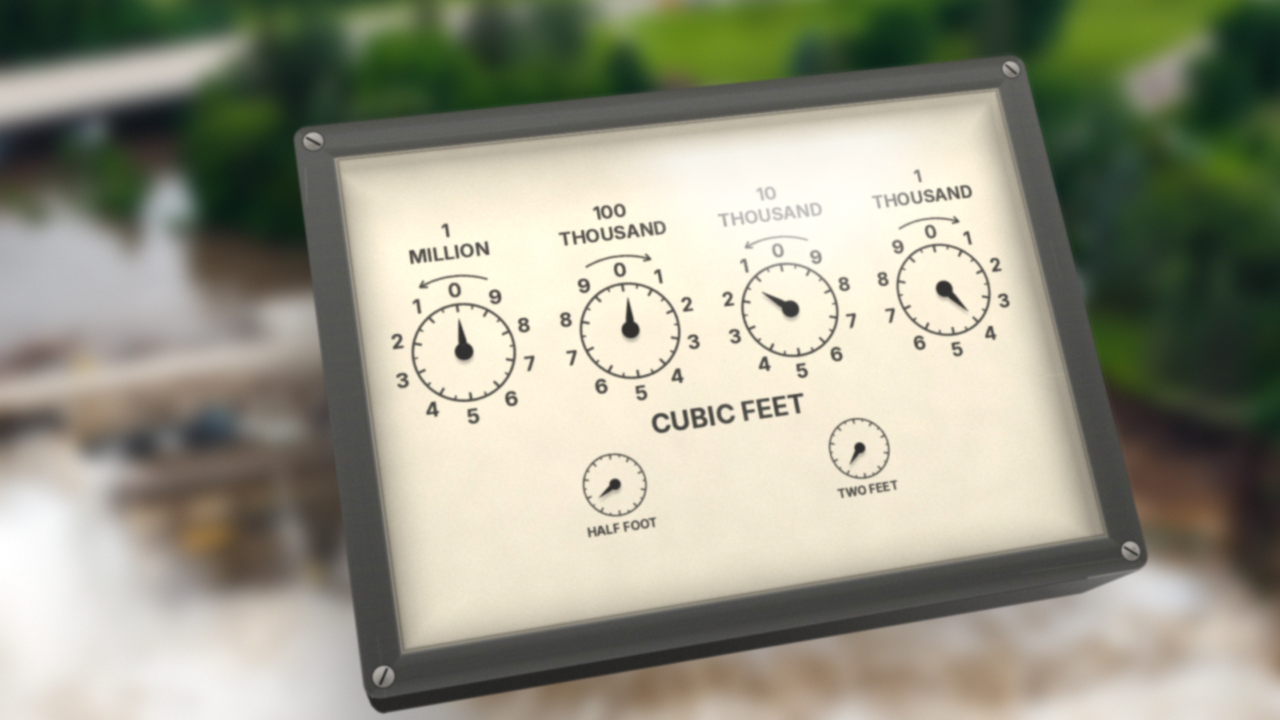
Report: 1400 ft³
